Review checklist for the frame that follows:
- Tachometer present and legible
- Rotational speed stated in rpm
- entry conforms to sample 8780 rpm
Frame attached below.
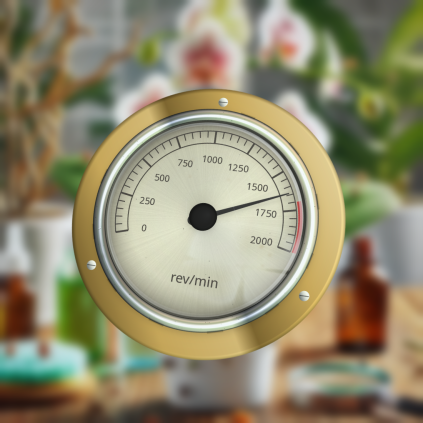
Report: 1650 rpm
